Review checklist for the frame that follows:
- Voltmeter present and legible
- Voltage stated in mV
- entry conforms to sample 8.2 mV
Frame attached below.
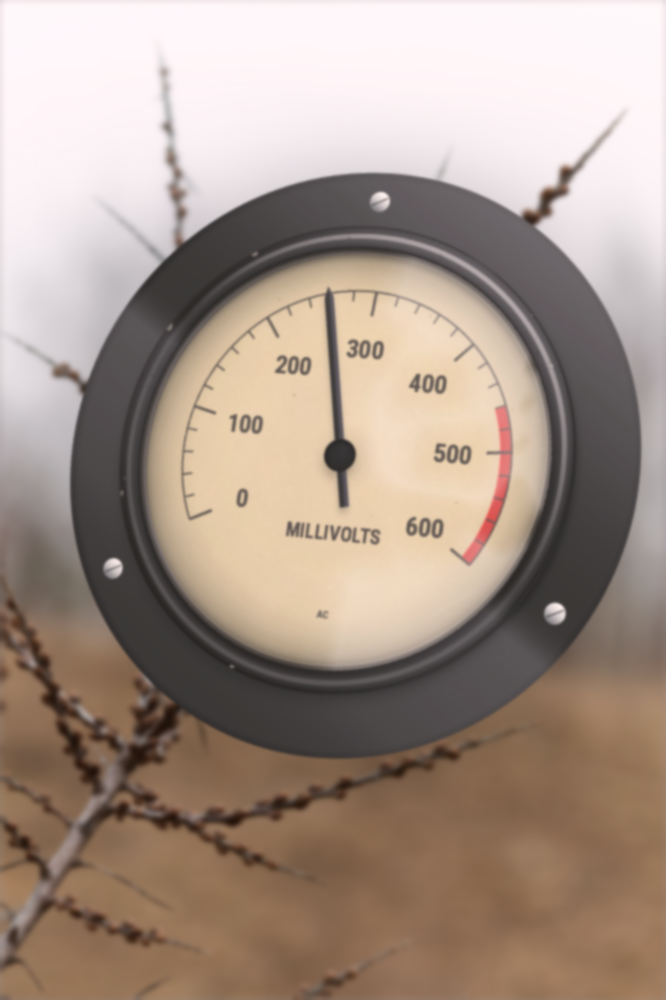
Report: 260 mV
